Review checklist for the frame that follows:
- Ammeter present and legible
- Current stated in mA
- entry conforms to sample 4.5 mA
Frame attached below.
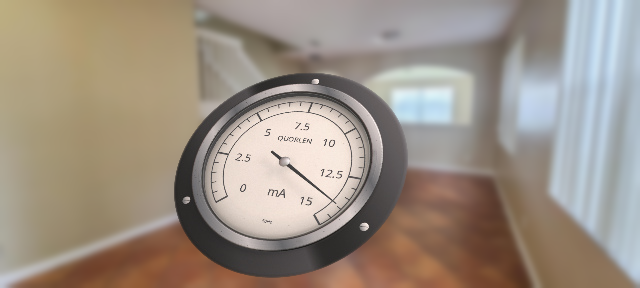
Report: 14 mA
